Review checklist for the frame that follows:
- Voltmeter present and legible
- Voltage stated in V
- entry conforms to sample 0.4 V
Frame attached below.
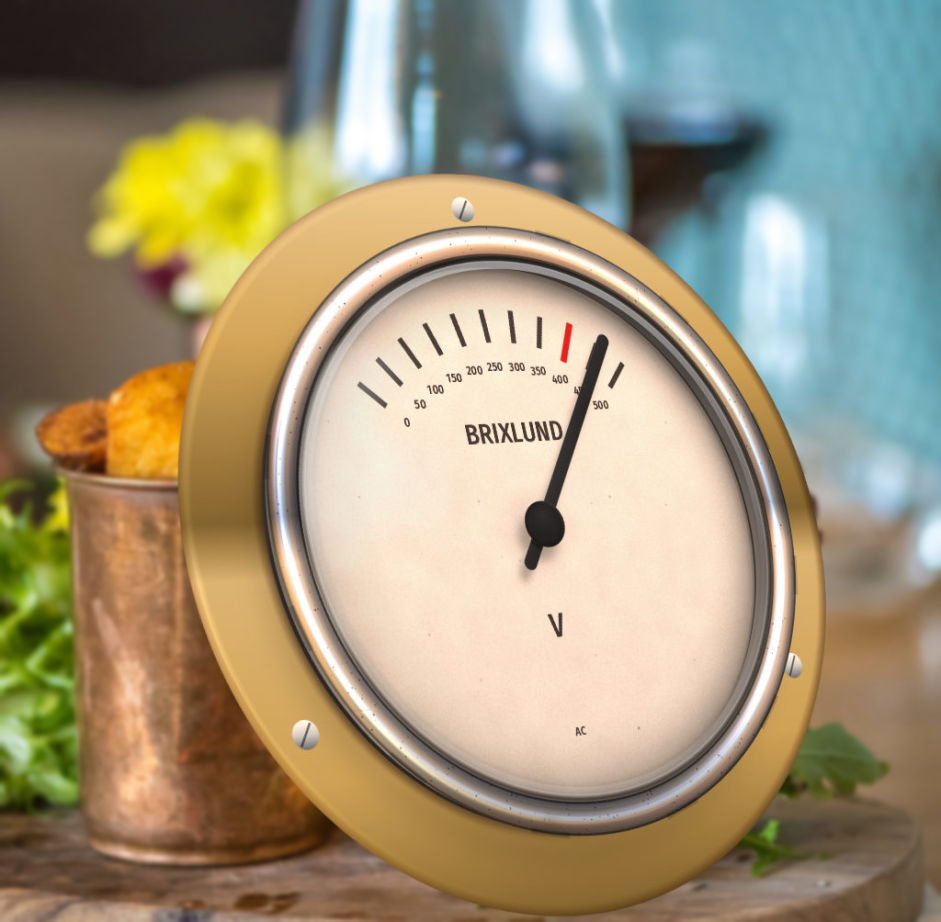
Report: 450 V
